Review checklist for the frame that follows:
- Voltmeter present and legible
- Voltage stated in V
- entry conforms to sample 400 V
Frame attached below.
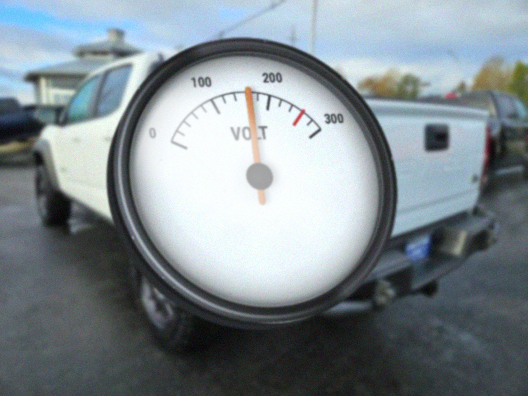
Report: 160 V
